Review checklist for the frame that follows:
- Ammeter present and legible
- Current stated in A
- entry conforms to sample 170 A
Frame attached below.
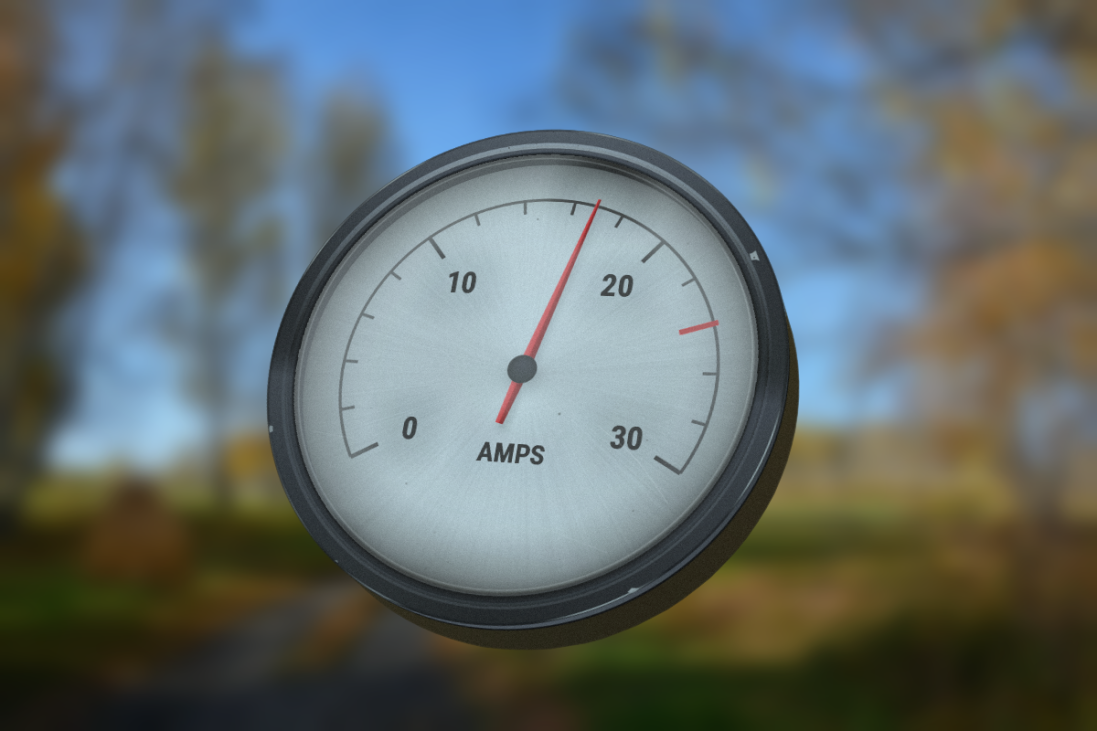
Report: 17 A
